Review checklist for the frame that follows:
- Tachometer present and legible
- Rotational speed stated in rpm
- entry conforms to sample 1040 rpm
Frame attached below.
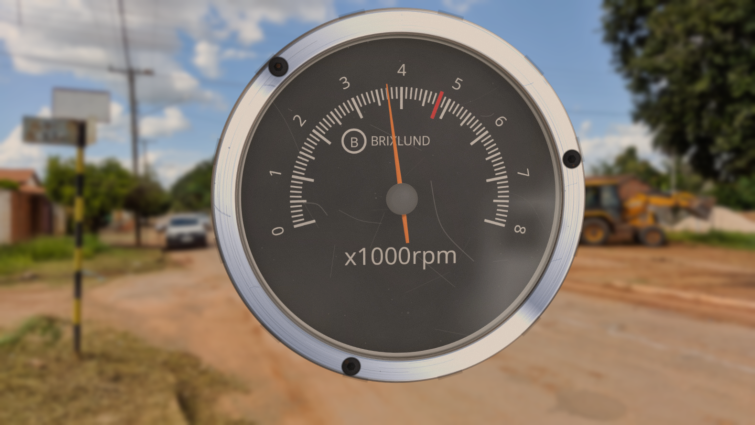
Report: 3700 rpm
